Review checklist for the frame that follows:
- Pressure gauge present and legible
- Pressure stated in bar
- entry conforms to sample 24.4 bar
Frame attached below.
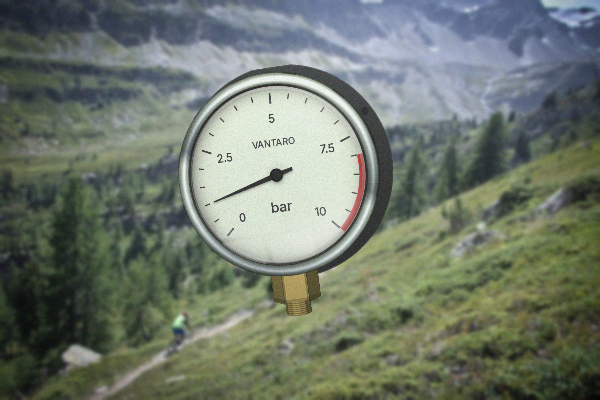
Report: 1 bar
